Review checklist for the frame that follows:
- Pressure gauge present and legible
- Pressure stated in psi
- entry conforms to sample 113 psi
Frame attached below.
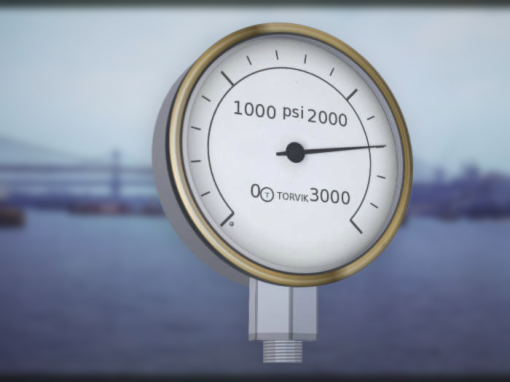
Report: 2400 psi
